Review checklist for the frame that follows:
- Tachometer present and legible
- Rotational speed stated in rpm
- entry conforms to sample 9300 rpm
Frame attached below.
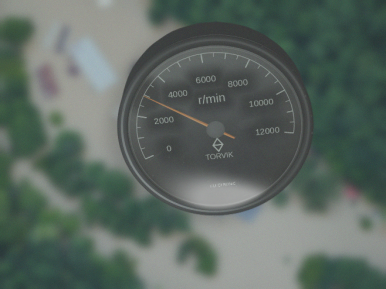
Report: 3000 rpm
